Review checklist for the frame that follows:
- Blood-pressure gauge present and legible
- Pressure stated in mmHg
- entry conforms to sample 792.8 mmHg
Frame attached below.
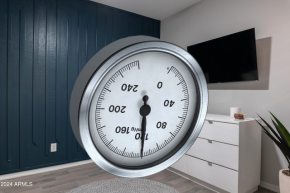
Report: 120 mmHg
